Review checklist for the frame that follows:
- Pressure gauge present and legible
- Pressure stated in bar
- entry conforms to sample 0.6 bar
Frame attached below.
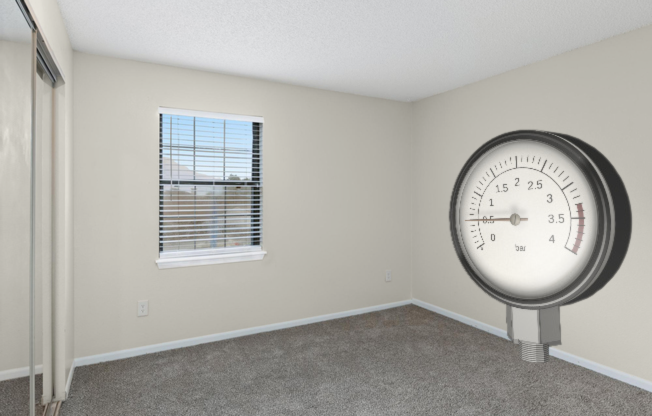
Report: 0.5 bar
